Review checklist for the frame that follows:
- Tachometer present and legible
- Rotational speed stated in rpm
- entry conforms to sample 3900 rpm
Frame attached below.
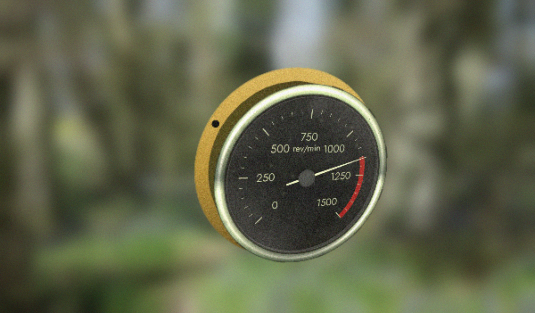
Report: 1150 rpm
